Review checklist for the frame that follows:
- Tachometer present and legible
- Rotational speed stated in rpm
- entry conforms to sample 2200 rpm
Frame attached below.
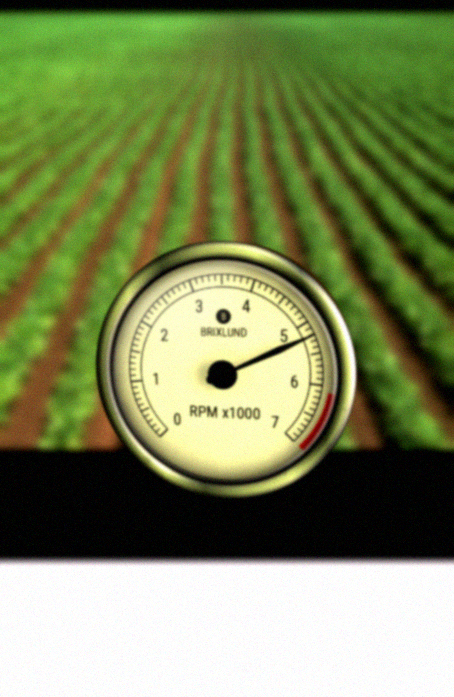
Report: 5200 rpm
